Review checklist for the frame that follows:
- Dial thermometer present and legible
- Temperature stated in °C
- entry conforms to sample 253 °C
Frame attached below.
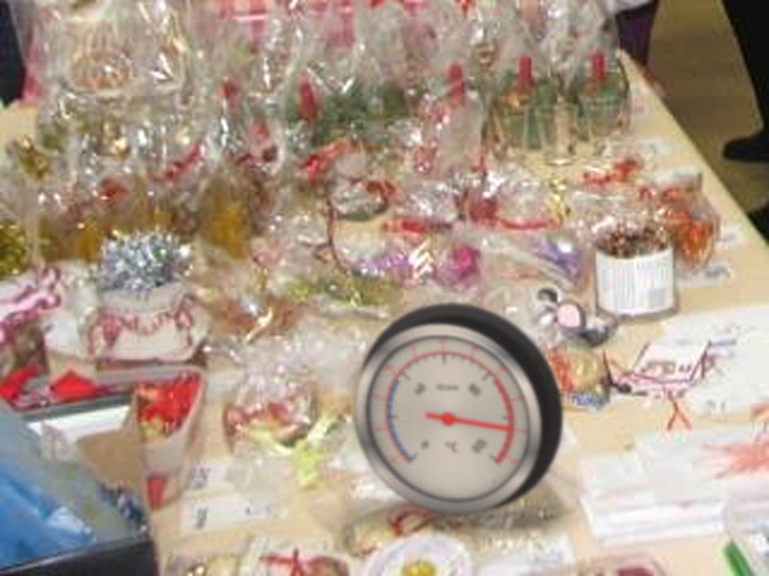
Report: 104 °C
